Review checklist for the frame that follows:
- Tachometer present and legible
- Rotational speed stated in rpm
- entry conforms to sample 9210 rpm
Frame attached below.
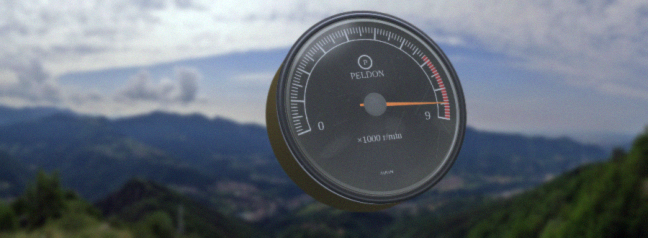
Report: 8500 rpm
